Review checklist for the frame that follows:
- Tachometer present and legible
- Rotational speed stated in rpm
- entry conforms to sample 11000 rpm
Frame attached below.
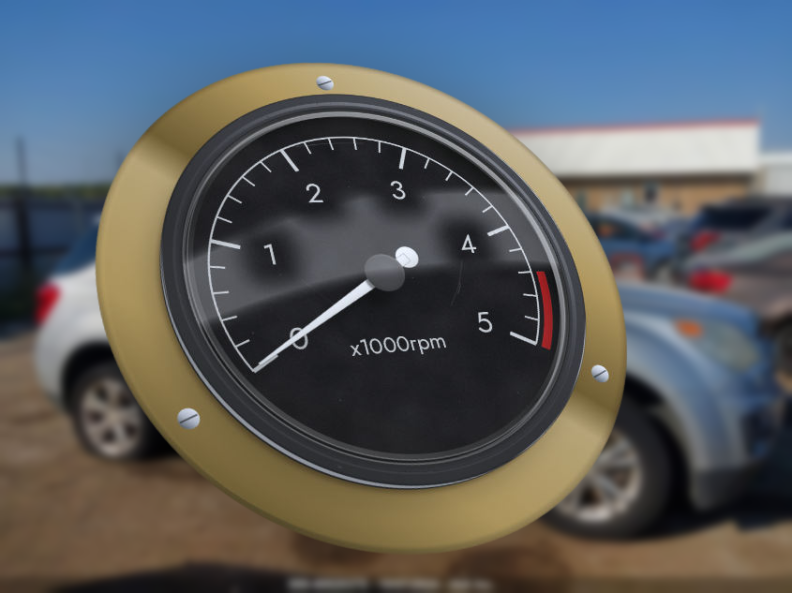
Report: 0 rpm
